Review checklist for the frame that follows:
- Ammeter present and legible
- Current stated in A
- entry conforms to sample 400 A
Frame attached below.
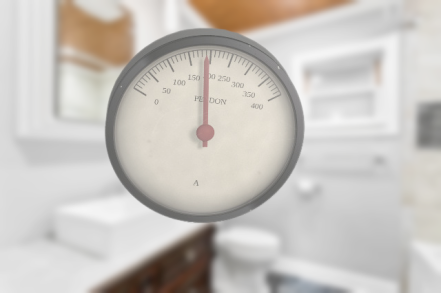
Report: 190 A
